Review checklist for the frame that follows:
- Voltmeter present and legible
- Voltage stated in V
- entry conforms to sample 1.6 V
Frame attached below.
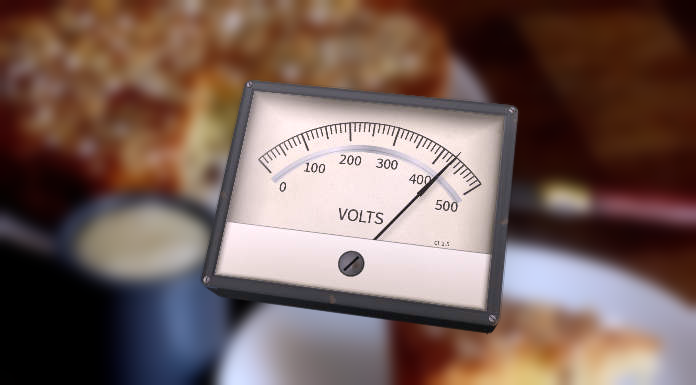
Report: 430 V
